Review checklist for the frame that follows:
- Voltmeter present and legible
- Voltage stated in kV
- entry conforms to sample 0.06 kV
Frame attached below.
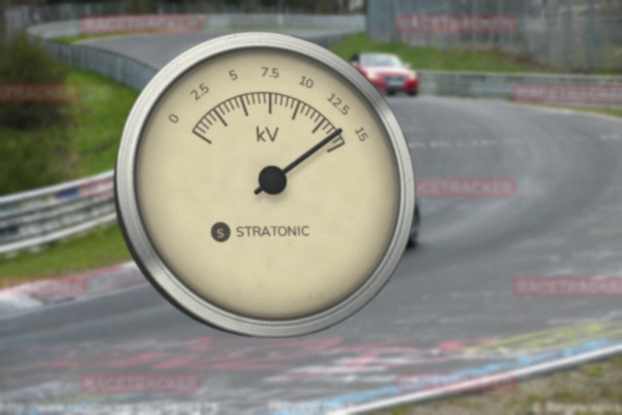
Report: 14 kV
